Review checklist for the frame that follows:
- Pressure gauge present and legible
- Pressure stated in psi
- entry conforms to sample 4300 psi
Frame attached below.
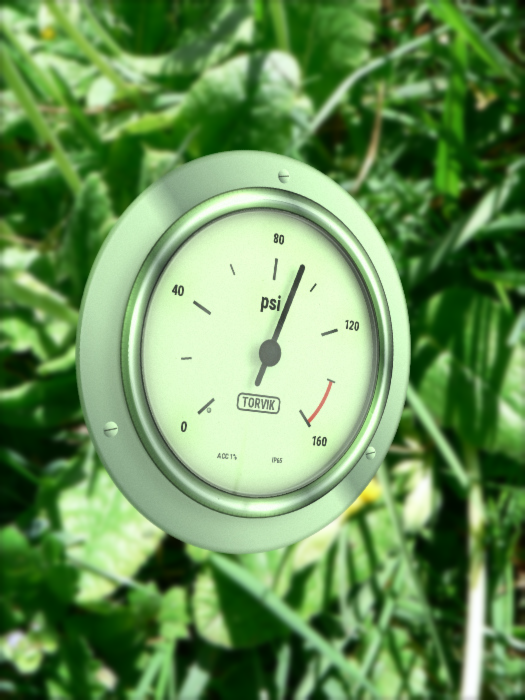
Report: 90 psi
